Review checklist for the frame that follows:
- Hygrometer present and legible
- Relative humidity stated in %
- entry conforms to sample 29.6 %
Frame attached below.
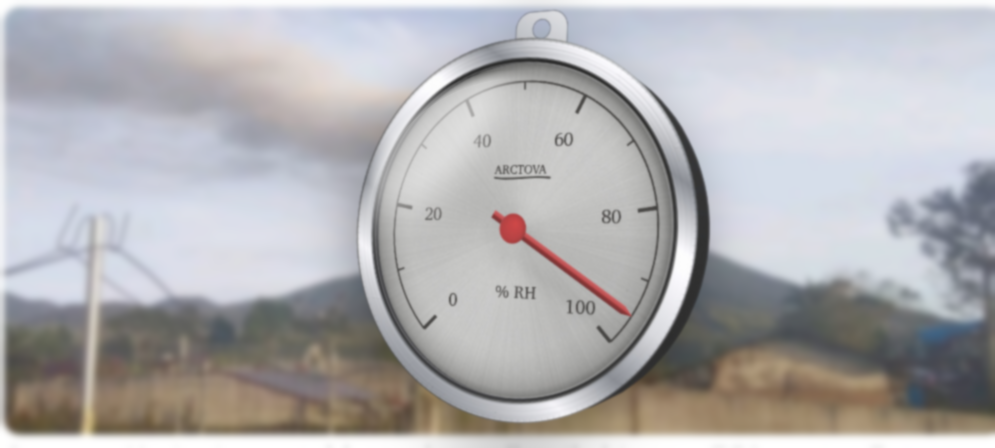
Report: 95 %
